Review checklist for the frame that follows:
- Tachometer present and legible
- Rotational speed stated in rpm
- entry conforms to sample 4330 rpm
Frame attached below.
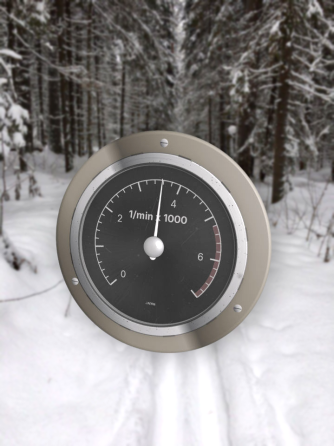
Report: 3600 rpm
